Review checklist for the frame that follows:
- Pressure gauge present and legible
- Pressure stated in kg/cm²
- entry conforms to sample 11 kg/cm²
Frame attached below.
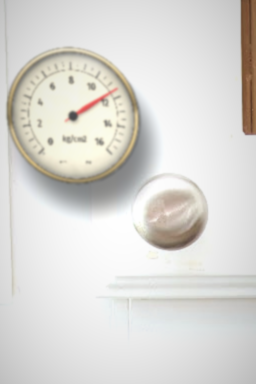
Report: 11.5 kg/cm²
